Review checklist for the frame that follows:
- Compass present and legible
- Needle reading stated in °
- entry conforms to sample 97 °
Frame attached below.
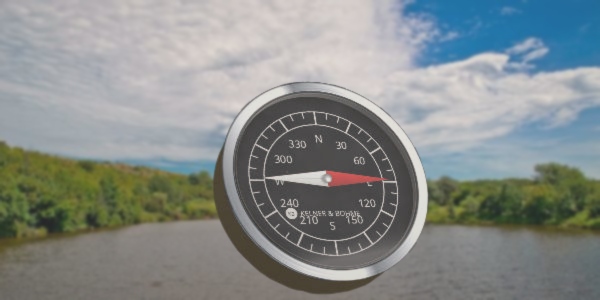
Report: 90 °
